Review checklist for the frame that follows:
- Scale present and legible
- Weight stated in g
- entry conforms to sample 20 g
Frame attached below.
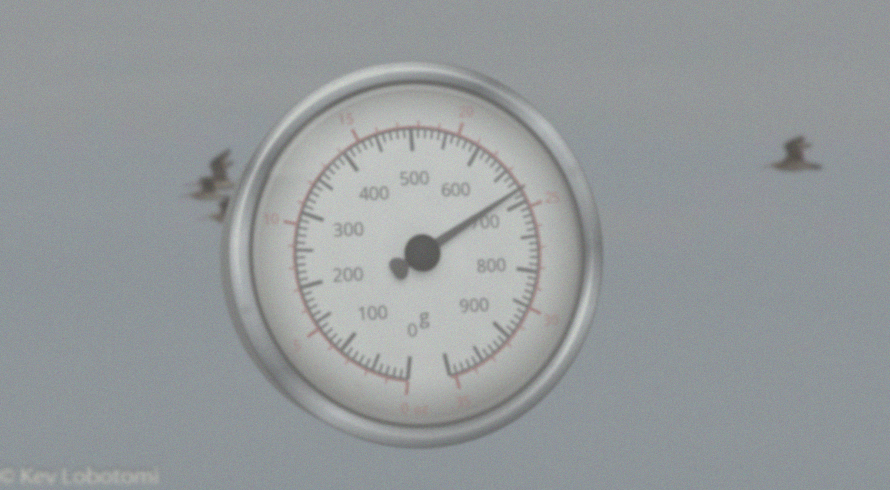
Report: 680 g
